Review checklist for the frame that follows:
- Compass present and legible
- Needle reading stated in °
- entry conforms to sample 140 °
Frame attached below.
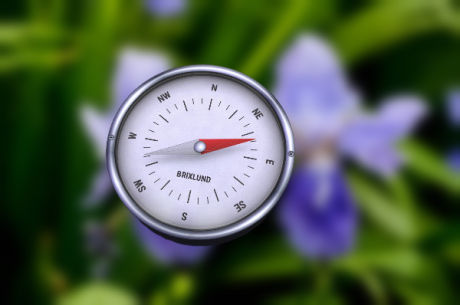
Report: 70 °
